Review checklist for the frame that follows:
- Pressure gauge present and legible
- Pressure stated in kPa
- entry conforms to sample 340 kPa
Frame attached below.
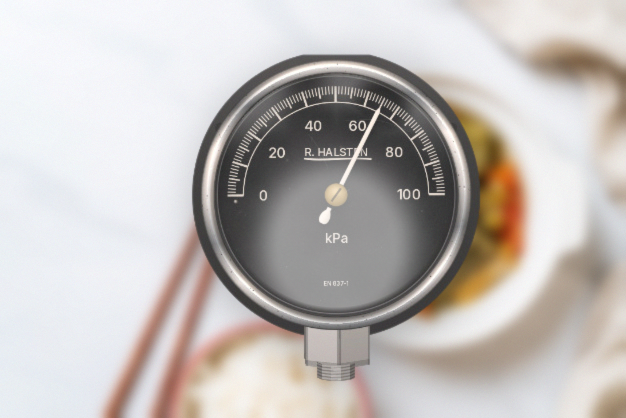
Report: 65 kPa
